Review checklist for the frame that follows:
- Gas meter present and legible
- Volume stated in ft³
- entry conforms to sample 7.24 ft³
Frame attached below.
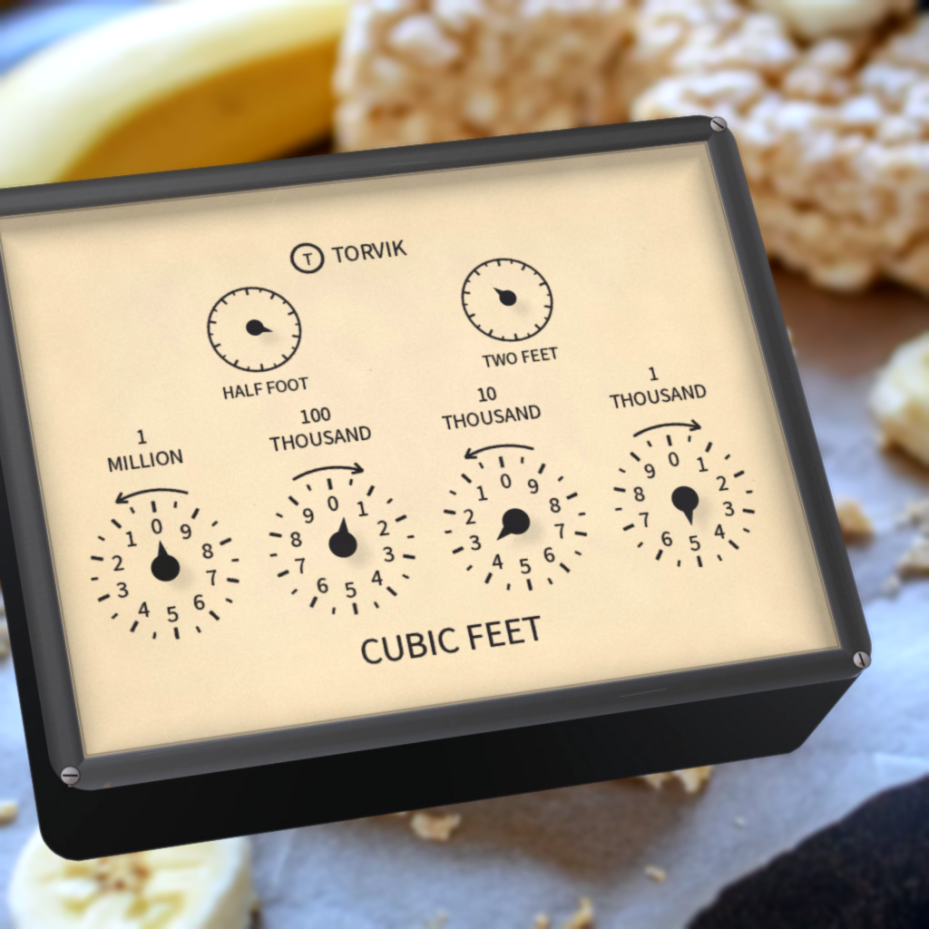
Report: 3500 ft³
